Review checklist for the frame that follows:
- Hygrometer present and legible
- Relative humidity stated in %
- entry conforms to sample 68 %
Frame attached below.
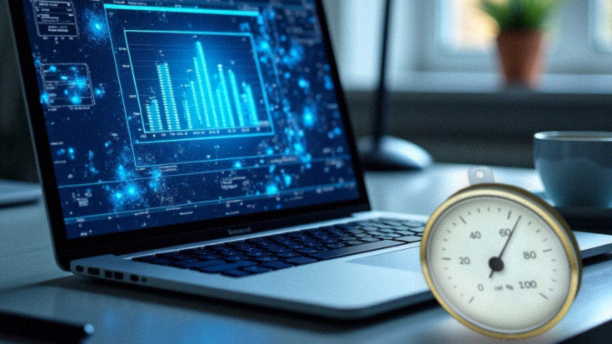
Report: 64 %
